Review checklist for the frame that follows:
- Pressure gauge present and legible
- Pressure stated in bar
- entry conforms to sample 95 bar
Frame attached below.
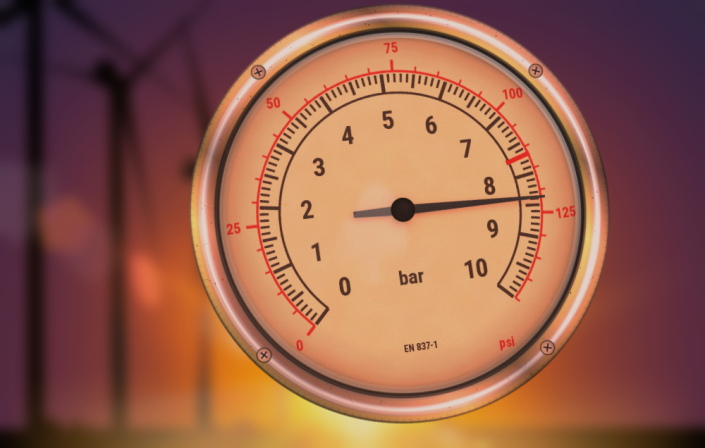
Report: 8.4 bar
